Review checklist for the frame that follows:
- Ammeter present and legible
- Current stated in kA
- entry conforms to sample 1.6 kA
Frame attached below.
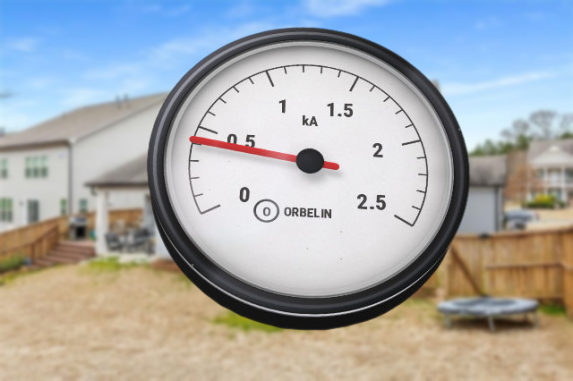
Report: 0.4 kA
